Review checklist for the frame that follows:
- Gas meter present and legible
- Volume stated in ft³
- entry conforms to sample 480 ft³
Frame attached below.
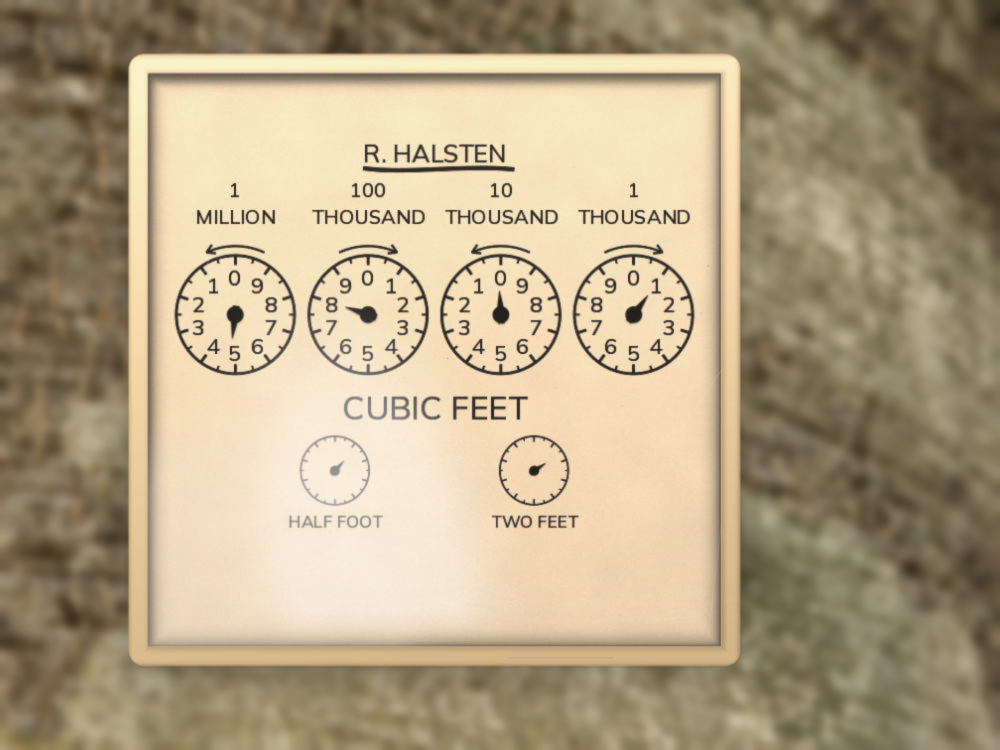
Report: 480100 ft³
